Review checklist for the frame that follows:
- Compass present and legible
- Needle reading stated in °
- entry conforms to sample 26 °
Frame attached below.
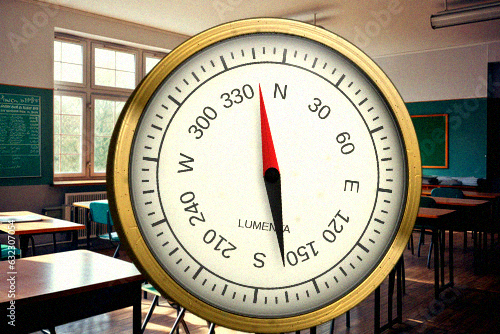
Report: 345 °
